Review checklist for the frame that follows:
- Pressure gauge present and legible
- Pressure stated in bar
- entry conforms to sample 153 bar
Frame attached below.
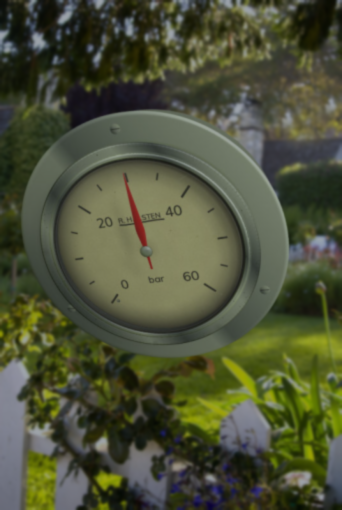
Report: 30 bar
